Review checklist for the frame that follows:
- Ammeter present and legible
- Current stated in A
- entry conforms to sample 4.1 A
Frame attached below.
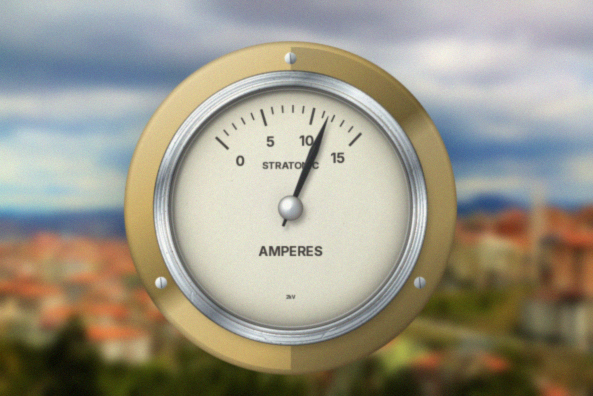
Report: 11.5 A
